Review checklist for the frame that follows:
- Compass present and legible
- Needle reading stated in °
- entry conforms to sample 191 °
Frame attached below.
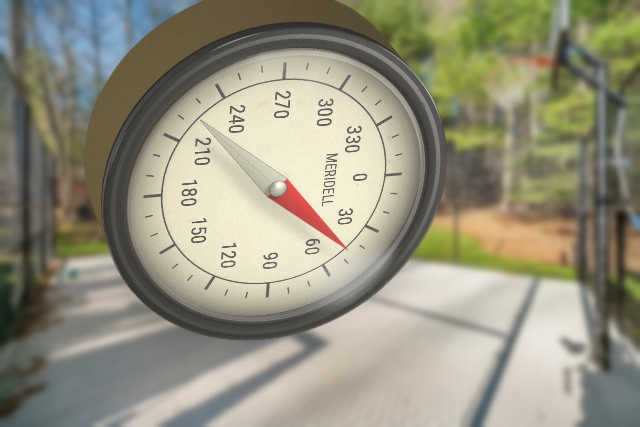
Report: 45 °
